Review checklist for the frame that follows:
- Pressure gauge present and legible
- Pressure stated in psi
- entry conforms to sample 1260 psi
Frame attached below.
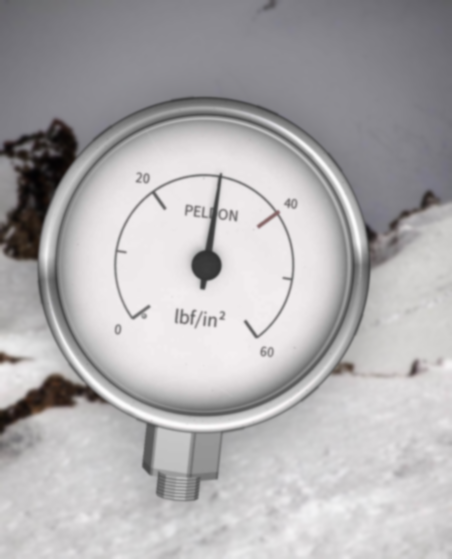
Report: 30 psi
